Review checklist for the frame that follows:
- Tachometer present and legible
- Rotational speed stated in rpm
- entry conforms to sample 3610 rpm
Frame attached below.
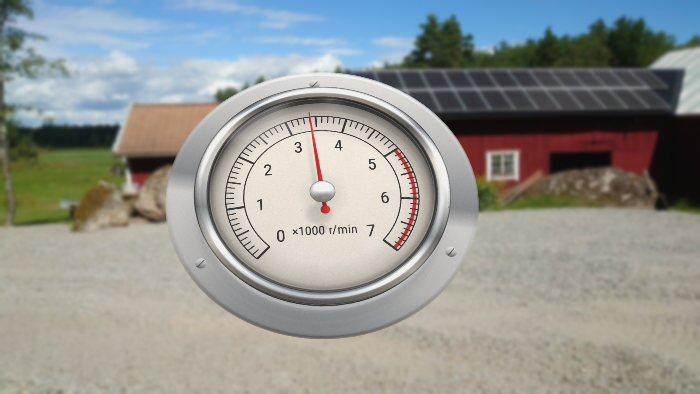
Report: 3400 rpm
